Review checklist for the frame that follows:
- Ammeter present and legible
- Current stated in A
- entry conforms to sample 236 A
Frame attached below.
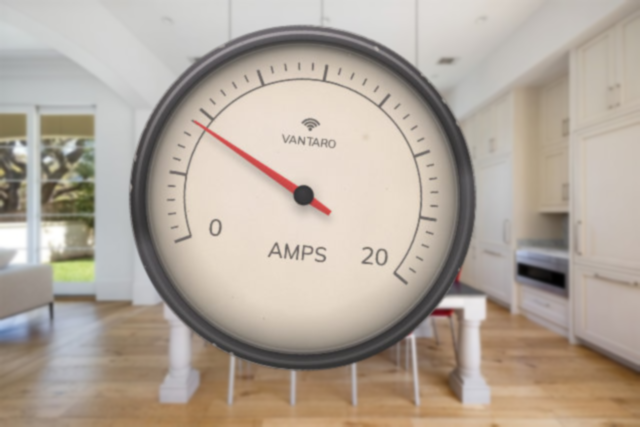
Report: 4.5 A
